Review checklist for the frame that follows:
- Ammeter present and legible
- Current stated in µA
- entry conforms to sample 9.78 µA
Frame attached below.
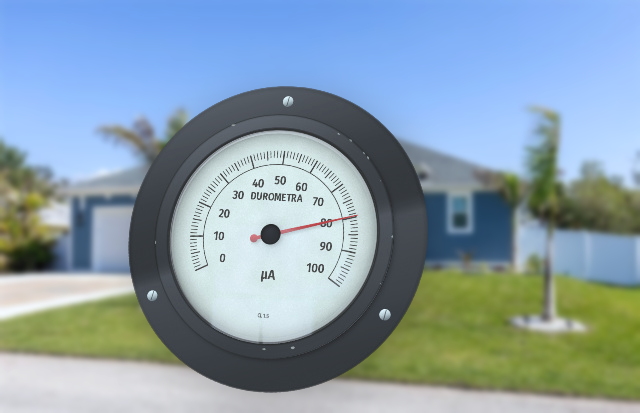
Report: 80 µA
